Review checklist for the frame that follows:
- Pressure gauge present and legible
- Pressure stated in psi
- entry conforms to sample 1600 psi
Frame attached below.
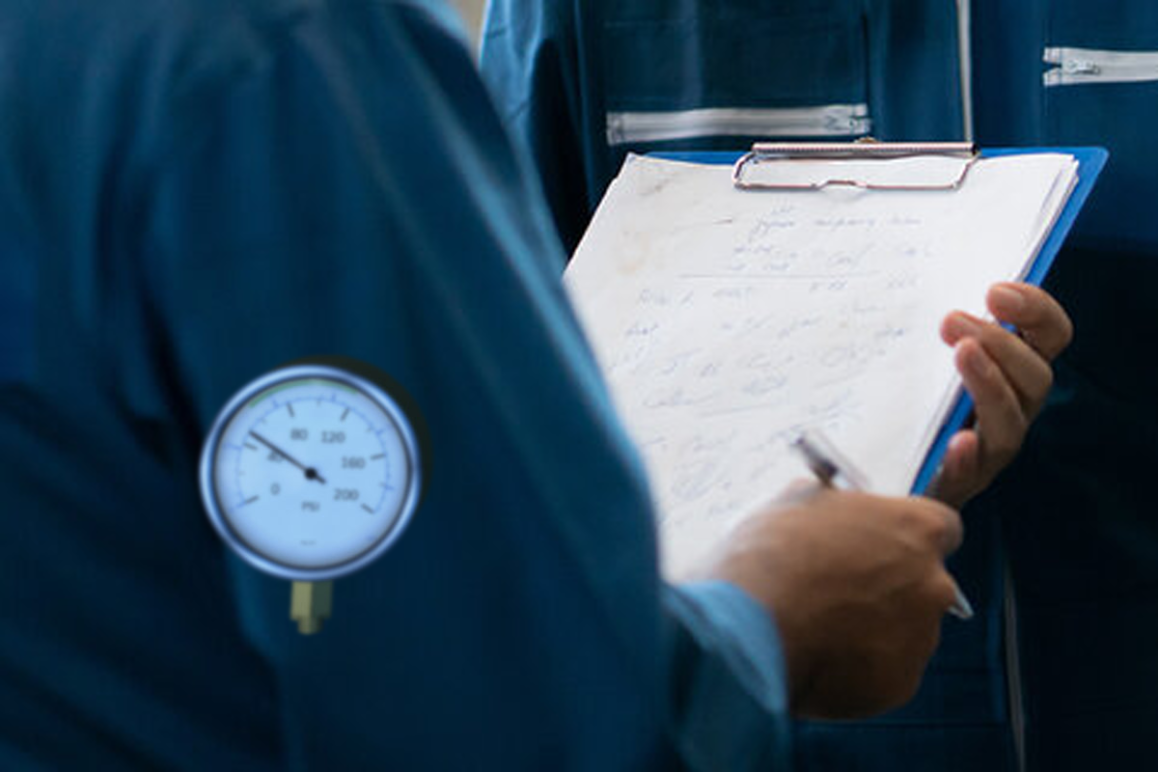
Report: 50 psi
